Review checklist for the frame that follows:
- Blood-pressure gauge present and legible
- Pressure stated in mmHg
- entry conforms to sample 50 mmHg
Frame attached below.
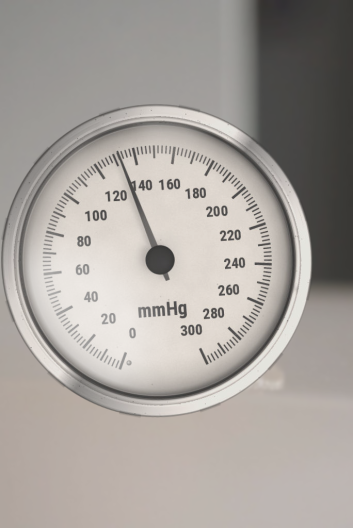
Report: 132 mmHg
